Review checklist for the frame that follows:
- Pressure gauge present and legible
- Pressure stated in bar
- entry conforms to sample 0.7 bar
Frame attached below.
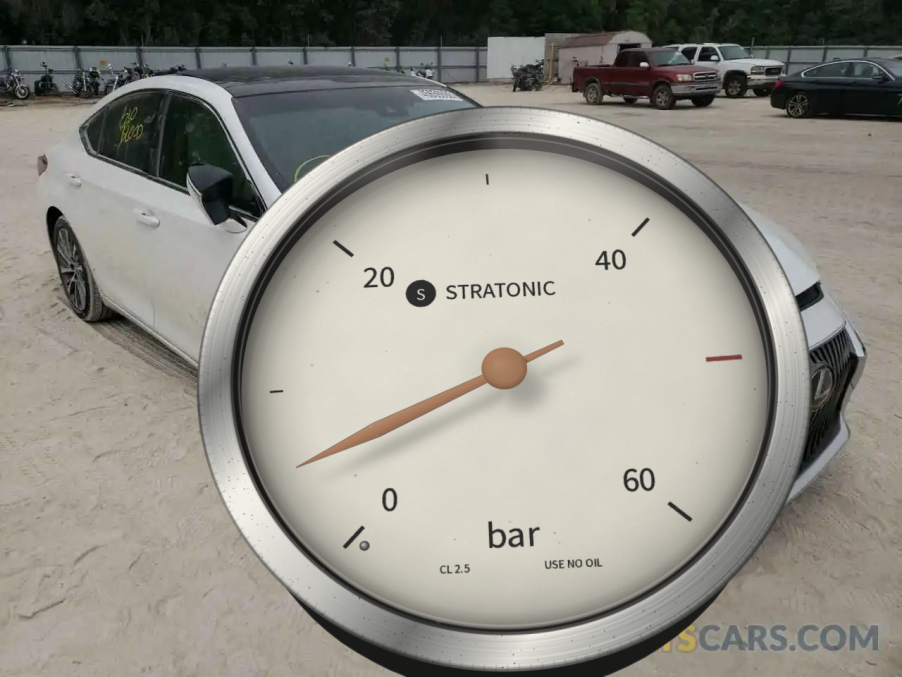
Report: 5 bar
